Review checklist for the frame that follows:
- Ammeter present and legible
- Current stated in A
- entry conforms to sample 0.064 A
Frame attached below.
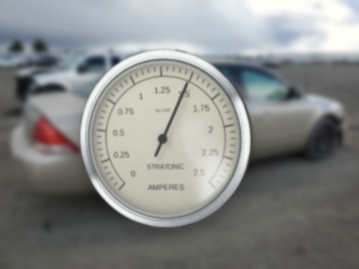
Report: 1.5 A
